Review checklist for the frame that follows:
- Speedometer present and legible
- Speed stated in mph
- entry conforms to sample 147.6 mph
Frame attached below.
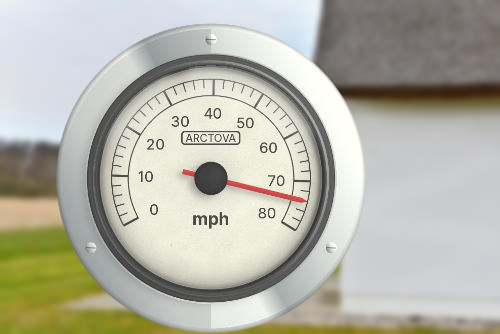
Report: 74 mph
